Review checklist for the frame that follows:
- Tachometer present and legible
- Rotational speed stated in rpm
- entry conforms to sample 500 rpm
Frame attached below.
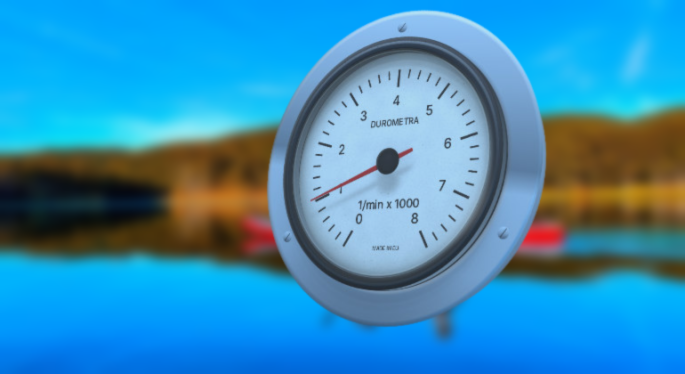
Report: 1000 rpm
